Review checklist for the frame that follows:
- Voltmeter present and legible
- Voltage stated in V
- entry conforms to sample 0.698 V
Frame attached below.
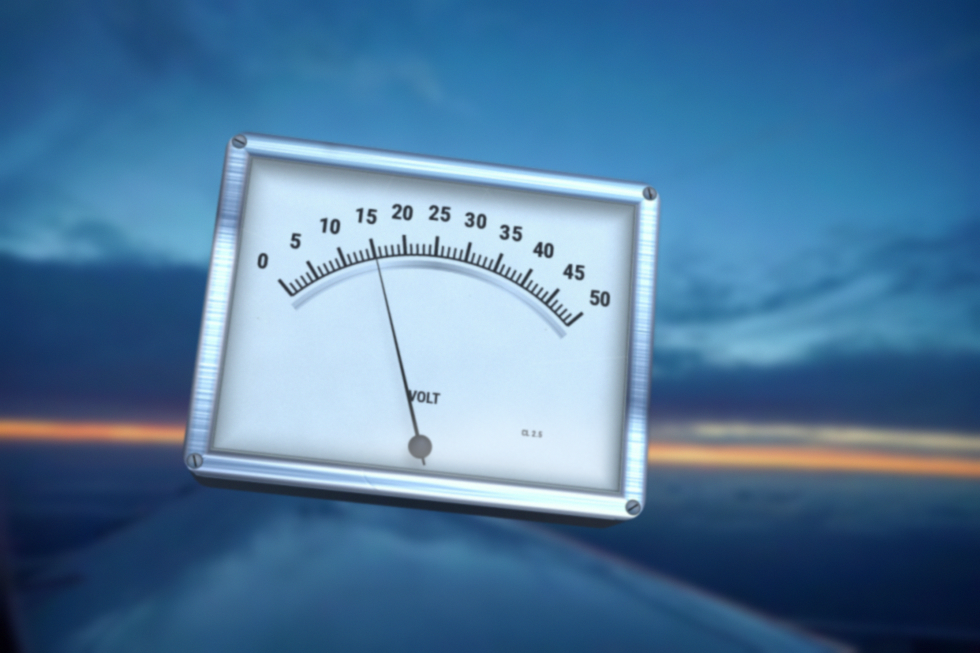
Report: 15 V
